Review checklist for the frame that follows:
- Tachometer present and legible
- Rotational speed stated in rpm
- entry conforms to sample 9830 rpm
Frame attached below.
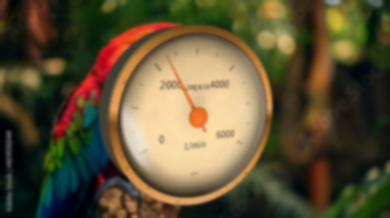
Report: 2250 rpm
